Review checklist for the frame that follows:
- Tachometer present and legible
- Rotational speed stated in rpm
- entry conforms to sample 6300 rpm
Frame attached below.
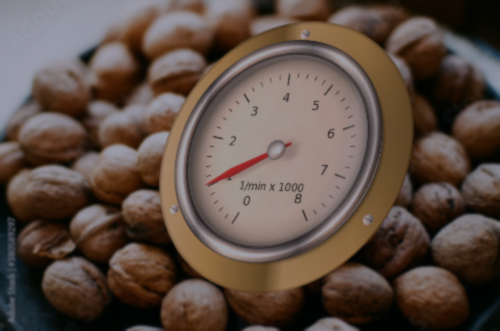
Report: 1000 rpm
